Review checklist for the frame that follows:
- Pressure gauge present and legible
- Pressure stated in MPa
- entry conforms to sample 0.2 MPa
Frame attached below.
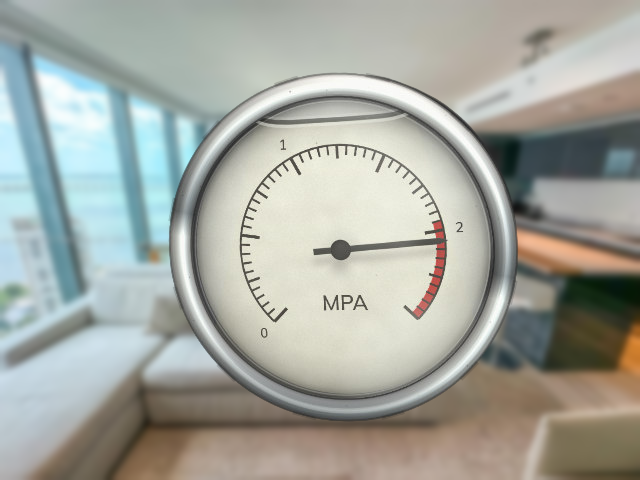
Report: 2.05 MPa
